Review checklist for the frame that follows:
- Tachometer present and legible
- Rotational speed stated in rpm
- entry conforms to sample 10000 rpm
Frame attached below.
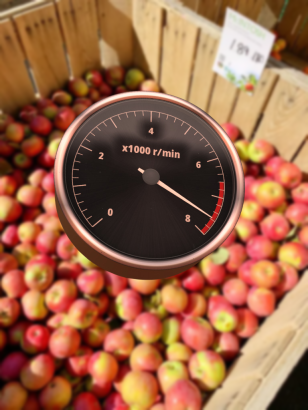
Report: 7600 rpm
